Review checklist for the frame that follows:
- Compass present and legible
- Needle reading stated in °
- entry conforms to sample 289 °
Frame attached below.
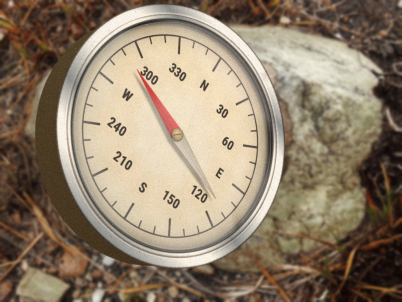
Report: 290 °
